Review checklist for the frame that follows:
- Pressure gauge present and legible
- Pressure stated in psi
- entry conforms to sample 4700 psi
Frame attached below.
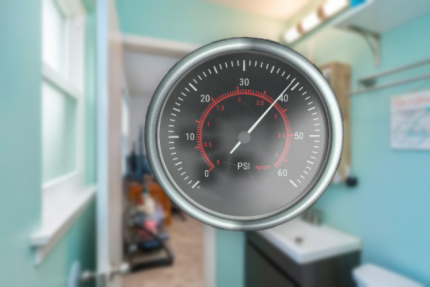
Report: 39 psi
